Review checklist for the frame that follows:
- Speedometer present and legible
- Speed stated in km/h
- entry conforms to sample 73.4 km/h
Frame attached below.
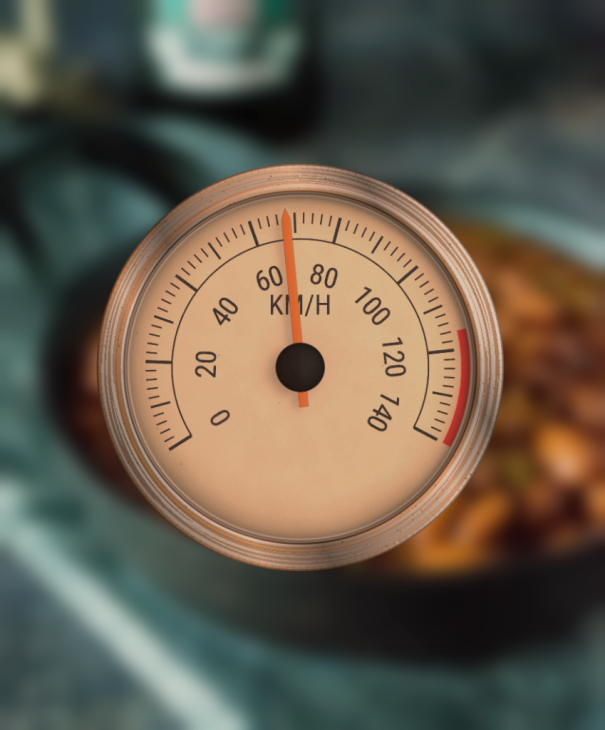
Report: 68 km/h
